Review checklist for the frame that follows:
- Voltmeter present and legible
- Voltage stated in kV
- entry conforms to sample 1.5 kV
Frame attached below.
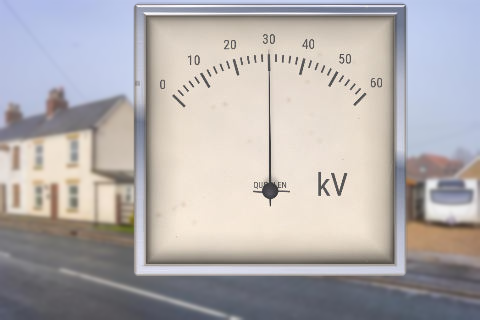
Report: 30 kV
